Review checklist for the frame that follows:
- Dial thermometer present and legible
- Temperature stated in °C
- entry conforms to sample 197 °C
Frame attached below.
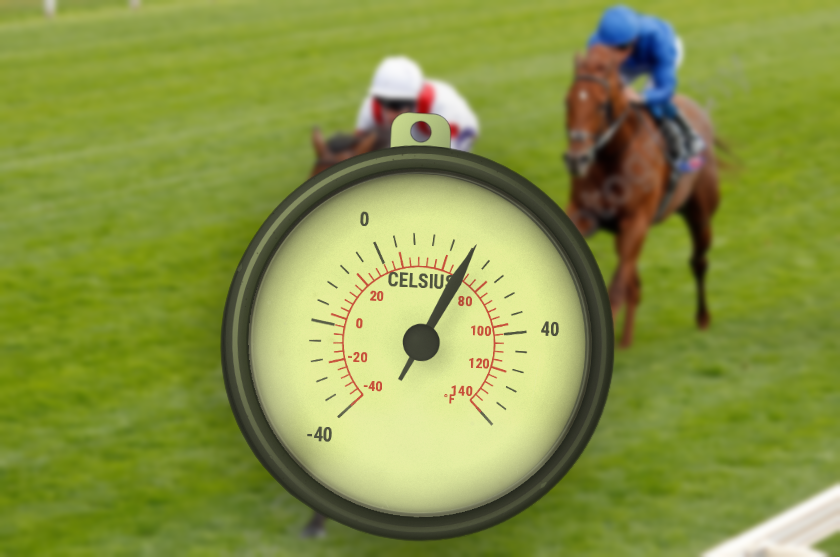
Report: 20 °C
